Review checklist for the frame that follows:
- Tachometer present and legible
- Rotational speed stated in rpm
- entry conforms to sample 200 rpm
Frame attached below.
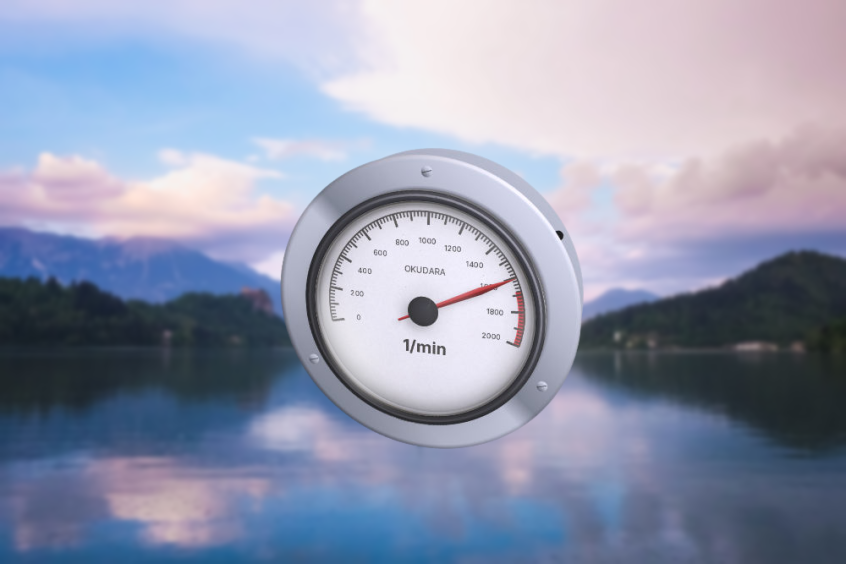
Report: 1600 rpm
